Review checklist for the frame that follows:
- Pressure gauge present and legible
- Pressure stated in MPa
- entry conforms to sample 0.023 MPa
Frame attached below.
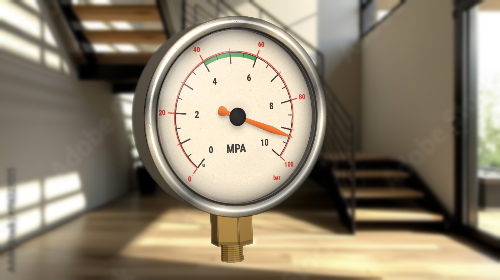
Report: 9.25 MPa
